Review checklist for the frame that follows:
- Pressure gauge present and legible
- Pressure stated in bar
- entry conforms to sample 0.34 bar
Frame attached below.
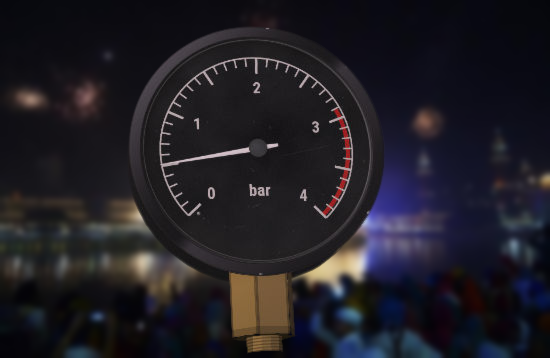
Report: 0.5 bar
